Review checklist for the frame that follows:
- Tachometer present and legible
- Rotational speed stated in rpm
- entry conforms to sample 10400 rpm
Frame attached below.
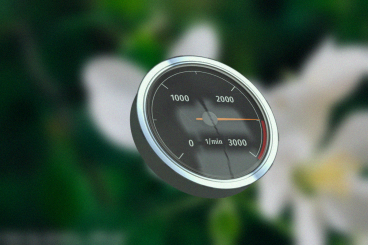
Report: 2500 rpm
